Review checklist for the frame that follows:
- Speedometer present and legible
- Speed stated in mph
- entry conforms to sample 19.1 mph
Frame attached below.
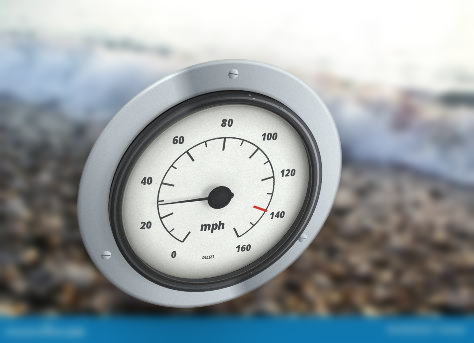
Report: 30 mph
